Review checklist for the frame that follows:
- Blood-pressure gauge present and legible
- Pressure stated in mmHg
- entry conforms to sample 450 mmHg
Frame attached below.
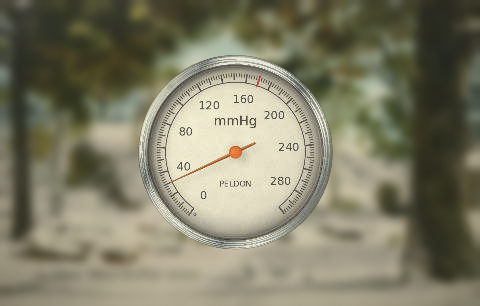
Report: 30 mmHg
